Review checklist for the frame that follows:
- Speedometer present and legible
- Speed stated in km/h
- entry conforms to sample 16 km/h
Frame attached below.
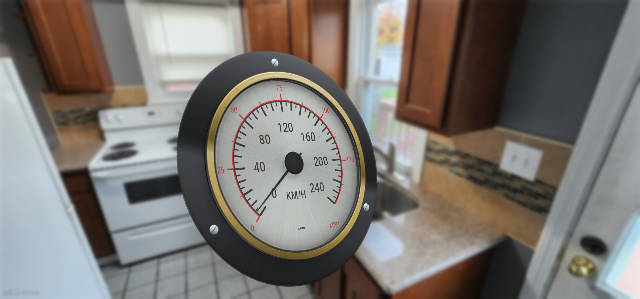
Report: 5 km/h
